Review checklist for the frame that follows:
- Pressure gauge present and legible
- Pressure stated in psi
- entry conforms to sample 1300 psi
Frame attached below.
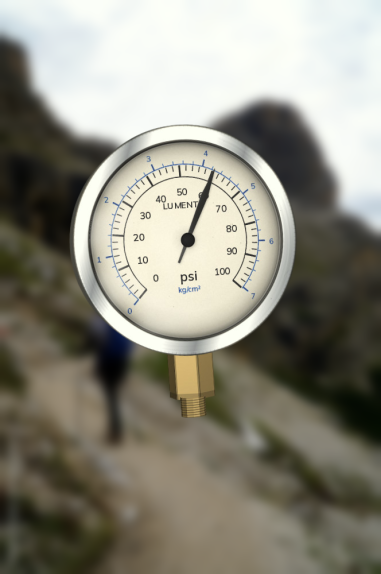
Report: 60 psi
